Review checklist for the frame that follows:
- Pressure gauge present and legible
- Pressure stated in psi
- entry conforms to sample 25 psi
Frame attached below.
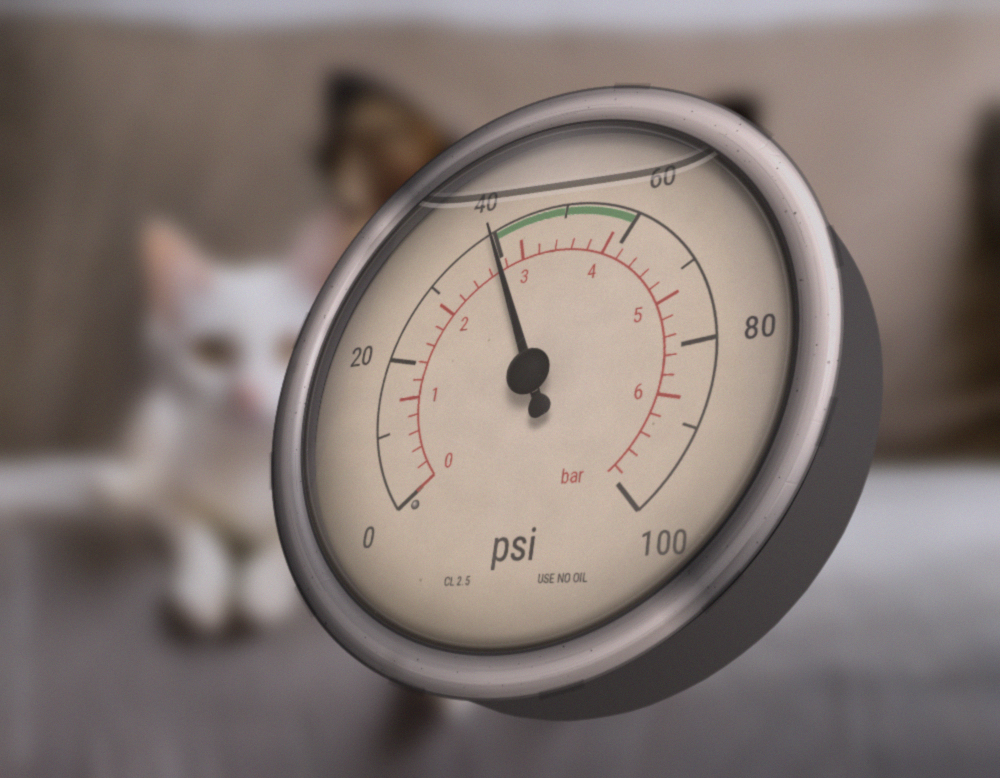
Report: 40 psi
